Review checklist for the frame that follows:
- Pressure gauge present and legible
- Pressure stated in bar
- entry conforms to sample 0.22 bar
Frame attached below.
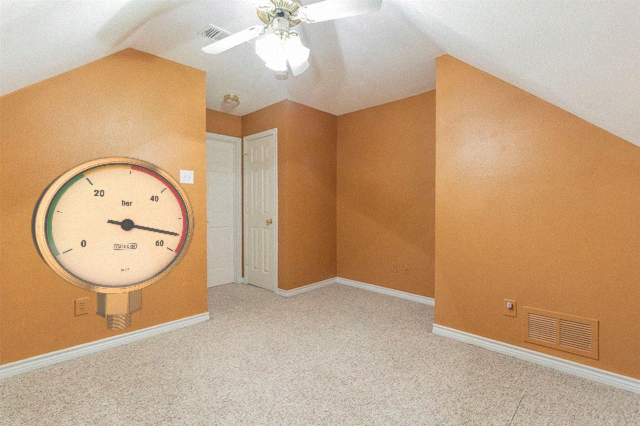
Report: 55 bar
